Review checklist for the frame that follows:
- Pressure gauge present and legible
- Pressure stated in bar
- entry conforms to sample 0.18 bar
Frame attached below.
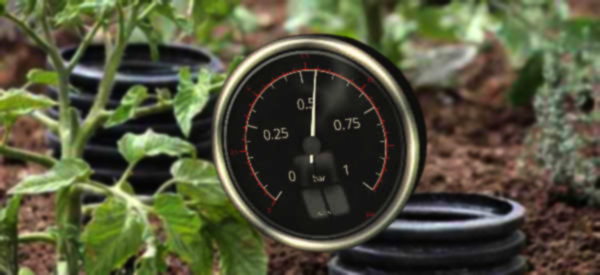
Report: 0.55 bar
